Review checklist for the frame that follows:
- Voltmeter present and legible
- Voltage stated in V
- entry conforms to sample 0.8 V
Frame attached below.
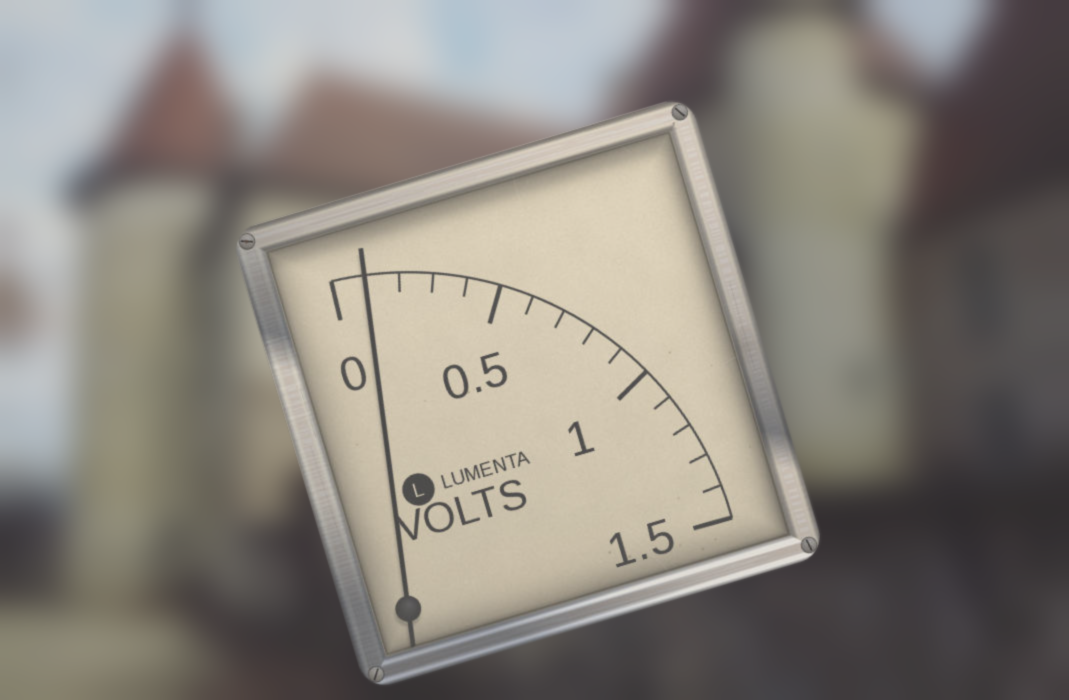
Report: 0.1 V
